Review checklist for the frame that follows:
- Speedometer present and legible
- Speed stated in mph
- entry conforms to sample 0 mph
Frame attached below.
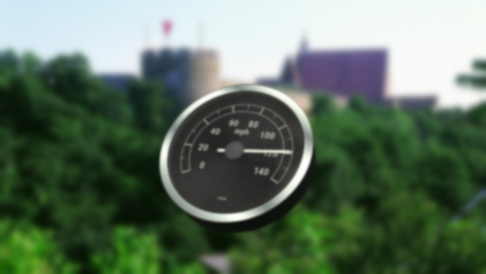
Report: 120 mph
